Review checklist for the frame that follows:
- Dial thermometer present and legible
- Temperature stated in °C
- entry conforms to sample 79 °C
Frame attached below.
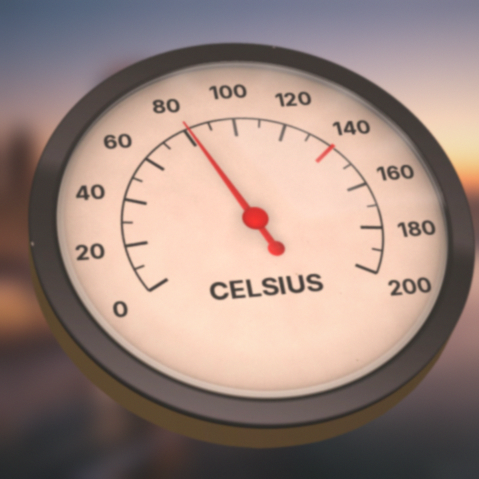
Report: 80 °C
